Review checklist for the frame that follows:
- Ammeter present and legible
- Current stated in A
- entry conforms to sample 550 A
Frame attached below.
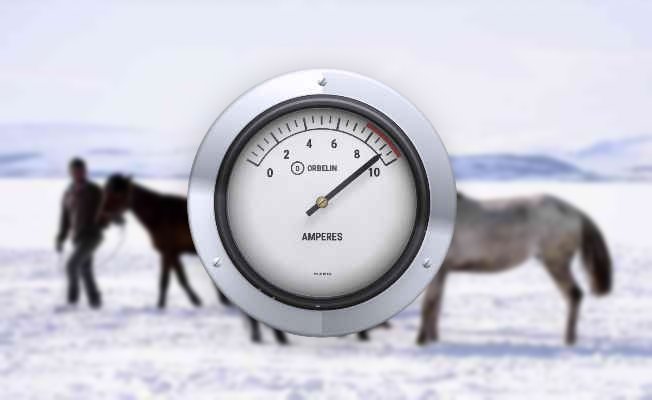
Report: 9.25 A
